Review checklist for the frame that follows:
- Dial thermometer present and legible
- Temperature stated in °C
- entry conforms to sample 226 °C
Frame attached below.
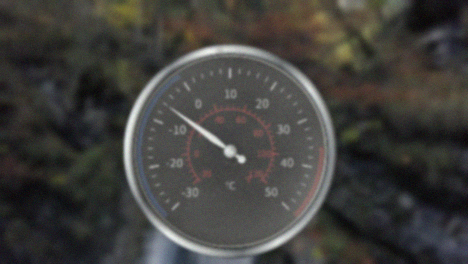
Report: -6 °C
